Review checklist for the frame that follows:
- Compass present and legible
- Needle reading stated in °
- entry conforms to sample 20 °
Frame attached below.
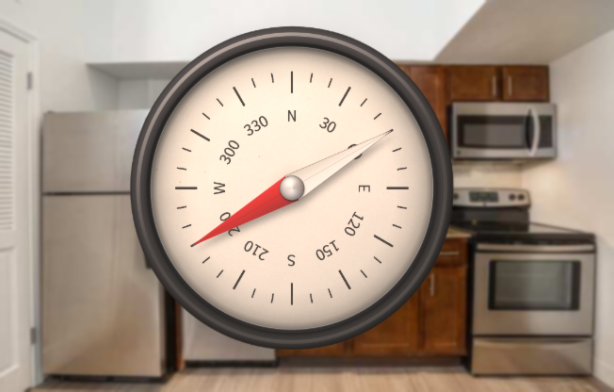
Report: 240 °
